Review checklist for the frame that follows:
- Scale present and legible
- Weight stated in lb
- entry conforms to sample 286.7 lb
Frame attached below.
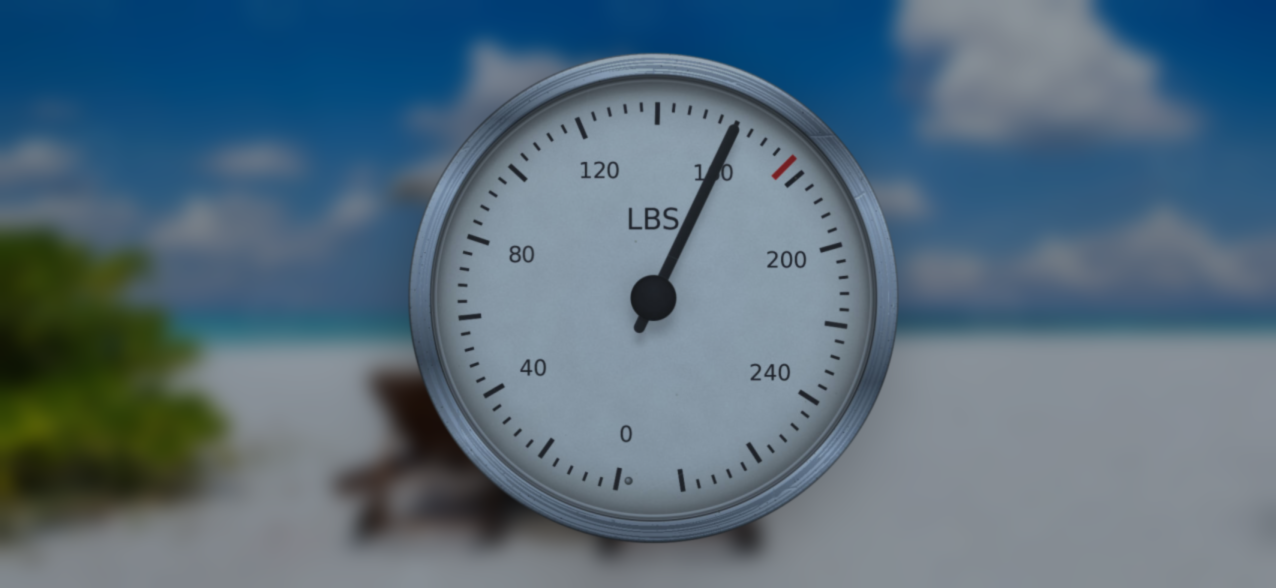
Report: 160 lb
